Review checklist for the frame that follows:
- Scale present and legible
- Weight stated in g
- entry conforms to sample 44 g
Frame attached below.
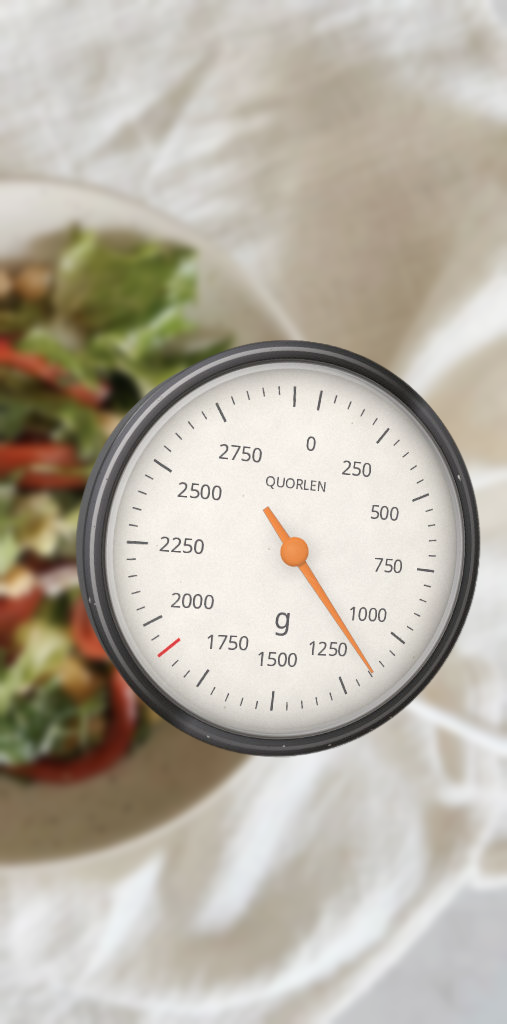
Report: 1150 g
